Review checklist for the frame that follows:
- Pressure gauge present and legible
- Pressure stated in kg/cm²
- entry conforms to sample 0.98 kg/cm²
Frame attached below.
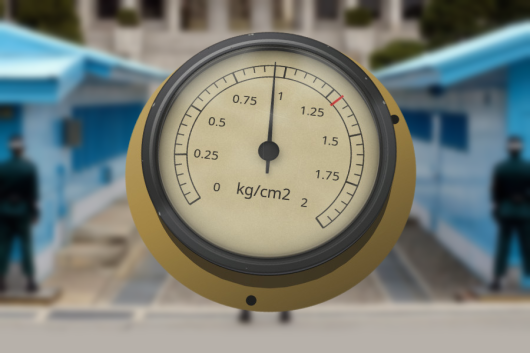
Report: 0.95 kg/cm²
